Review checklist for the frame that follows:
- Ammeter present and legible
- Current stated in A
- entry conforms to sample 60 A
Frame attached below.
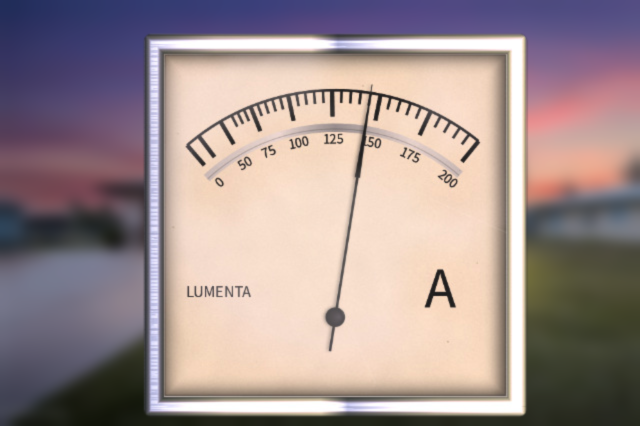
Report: 145 A
